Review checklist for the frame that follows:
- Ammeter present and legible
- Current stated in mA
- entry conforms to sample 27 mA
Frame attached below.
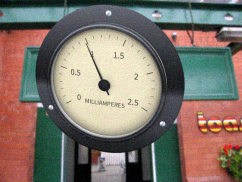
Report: 1 mA
